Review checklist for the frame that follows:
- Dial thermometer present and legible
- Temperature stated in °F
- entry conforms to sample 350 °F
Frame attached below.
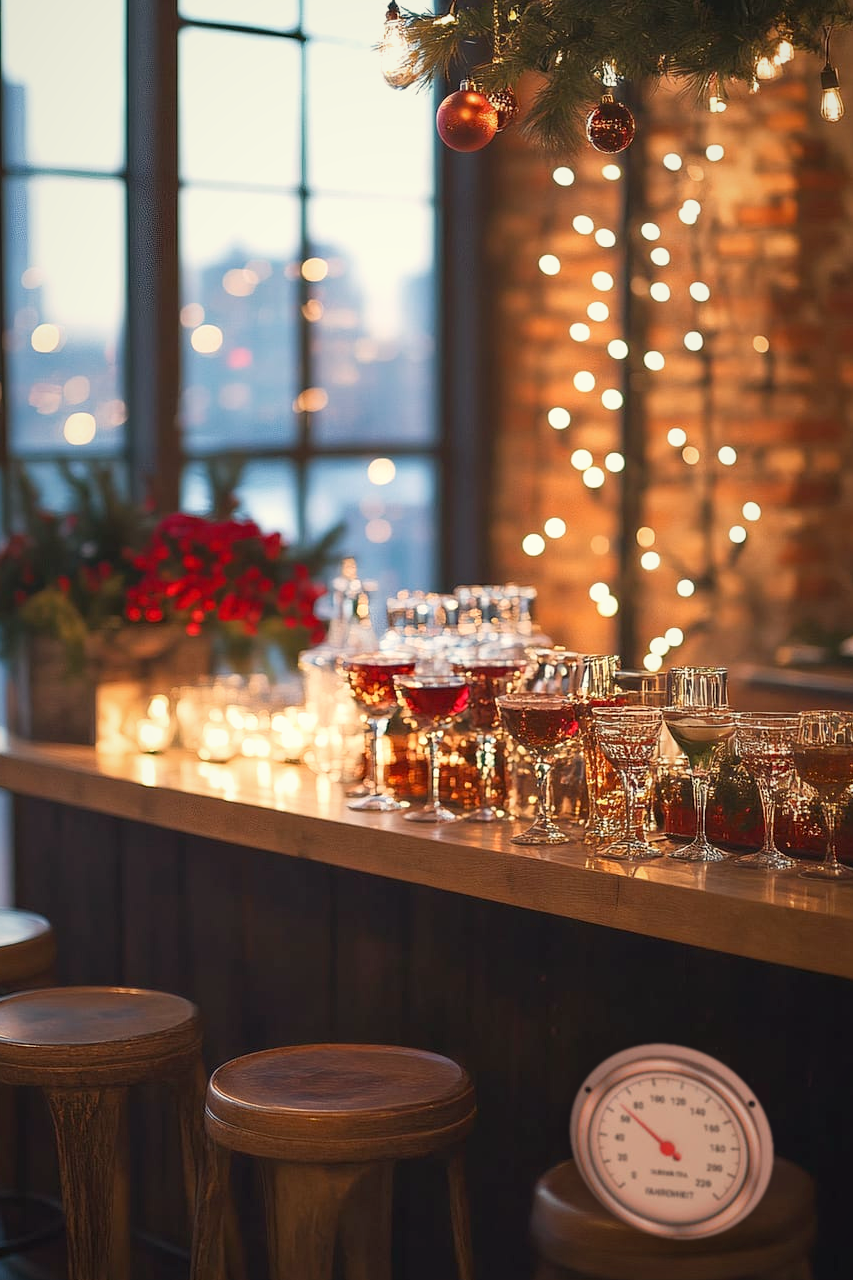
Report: 70 °F
